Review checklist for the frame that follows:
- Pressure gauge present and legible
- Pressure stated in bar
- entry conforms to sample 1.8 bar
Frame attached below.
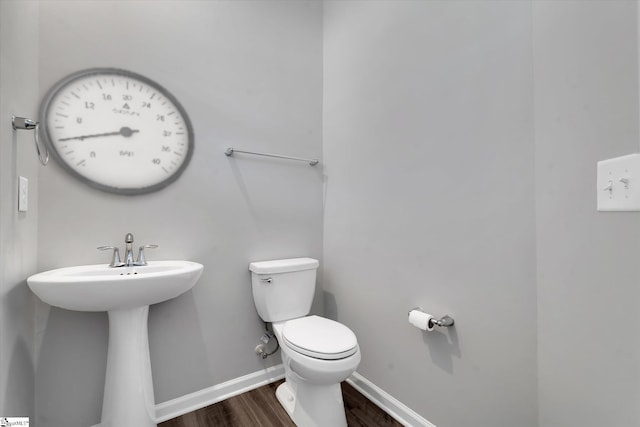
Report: 4 bar
